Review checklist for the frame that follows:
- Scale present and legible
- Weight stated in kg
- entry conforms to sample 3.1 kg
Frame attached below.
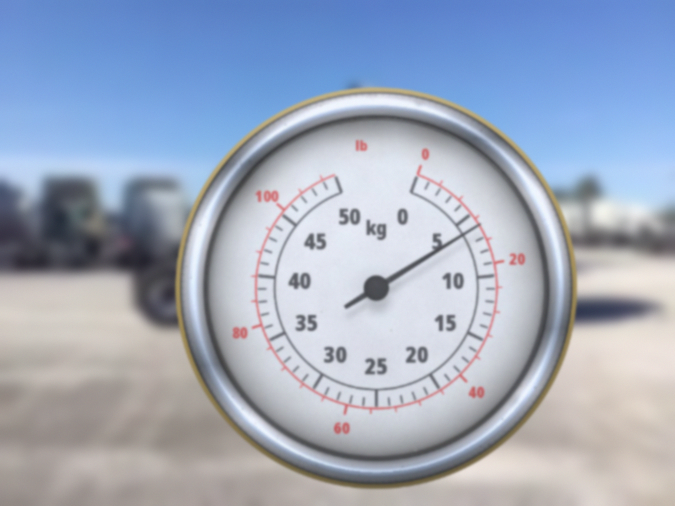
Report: 6 kg
